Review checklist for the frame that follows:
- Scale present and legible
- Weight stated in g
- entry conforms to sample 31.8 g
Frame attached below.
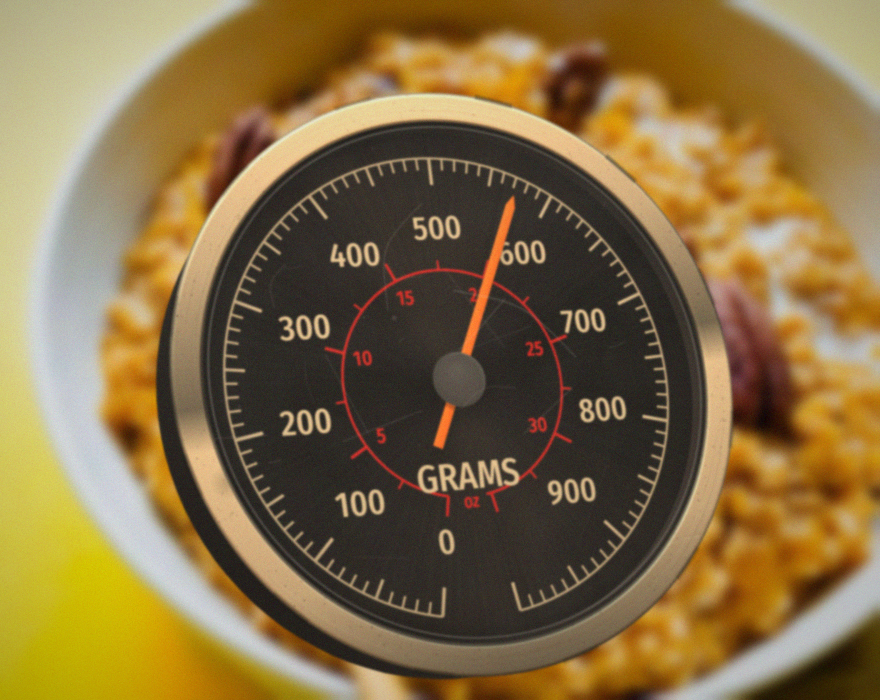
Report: 570 g
